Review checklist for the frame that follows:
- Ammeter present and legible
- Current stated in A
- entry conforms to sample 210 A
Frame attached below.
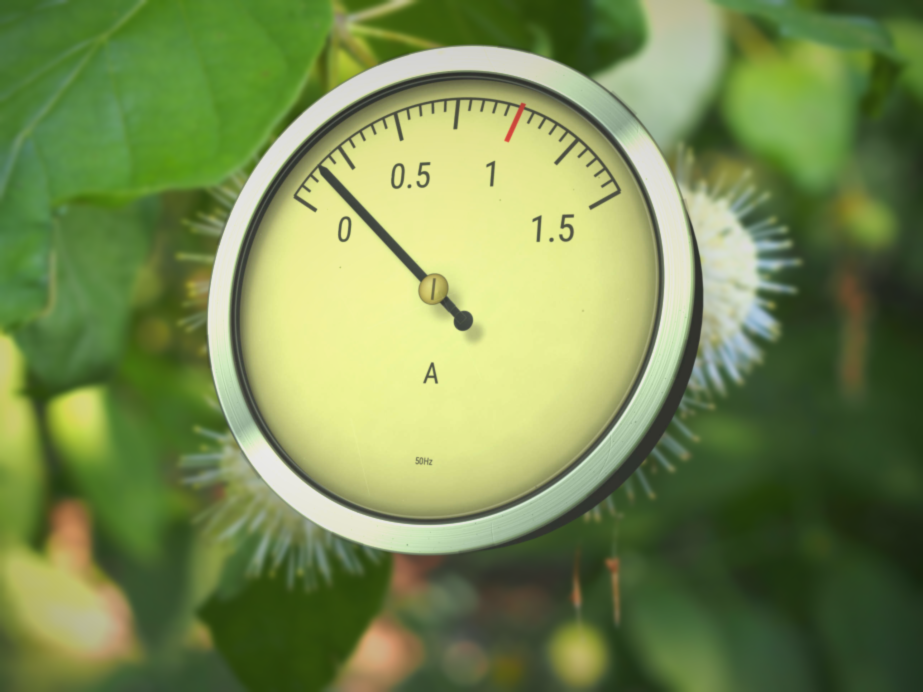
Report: 0.15 A
